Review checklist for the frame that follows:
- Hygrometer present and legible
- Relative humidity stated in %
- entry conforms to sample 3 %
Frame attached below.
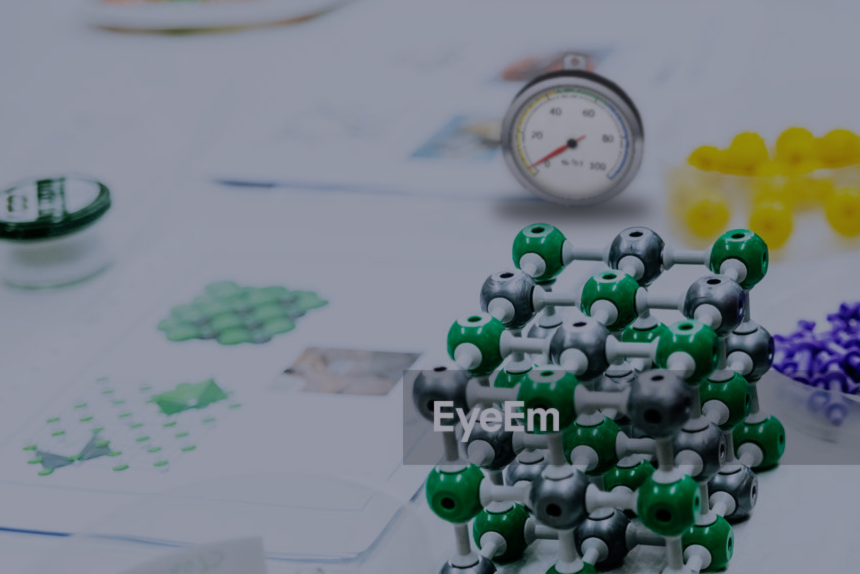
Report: 4 %
